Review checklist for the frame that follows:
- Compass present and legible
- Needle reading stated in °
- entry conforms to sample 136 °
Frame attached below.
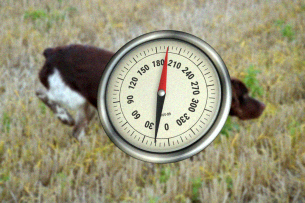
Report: 195 °
